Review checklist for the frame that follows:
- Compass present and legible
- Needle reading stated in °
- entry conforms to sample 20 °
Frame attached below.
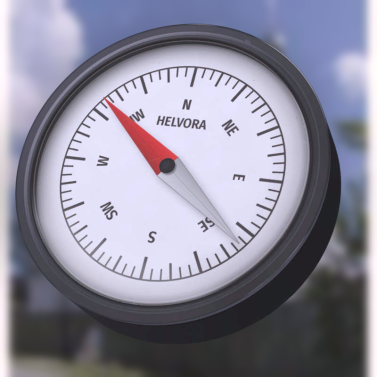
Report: 307.5 °
